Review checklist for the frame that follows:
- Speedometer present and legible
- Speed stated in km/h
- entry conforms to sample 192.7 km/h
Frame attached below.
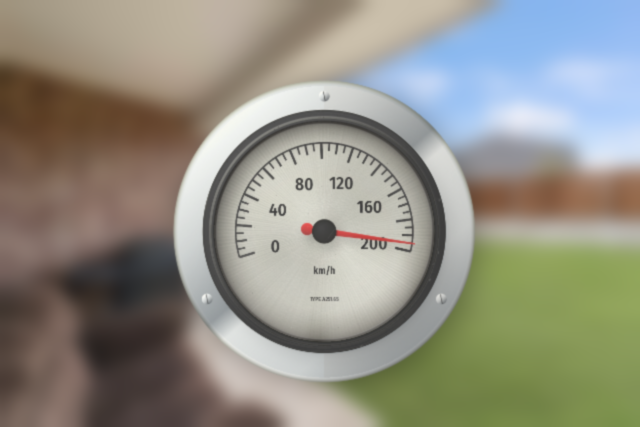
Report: 195 km/h
